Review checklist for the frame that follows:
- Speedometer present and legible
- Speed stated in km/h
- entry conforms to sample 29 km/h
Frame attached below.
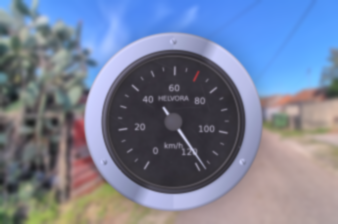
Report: 117.5 km/h
